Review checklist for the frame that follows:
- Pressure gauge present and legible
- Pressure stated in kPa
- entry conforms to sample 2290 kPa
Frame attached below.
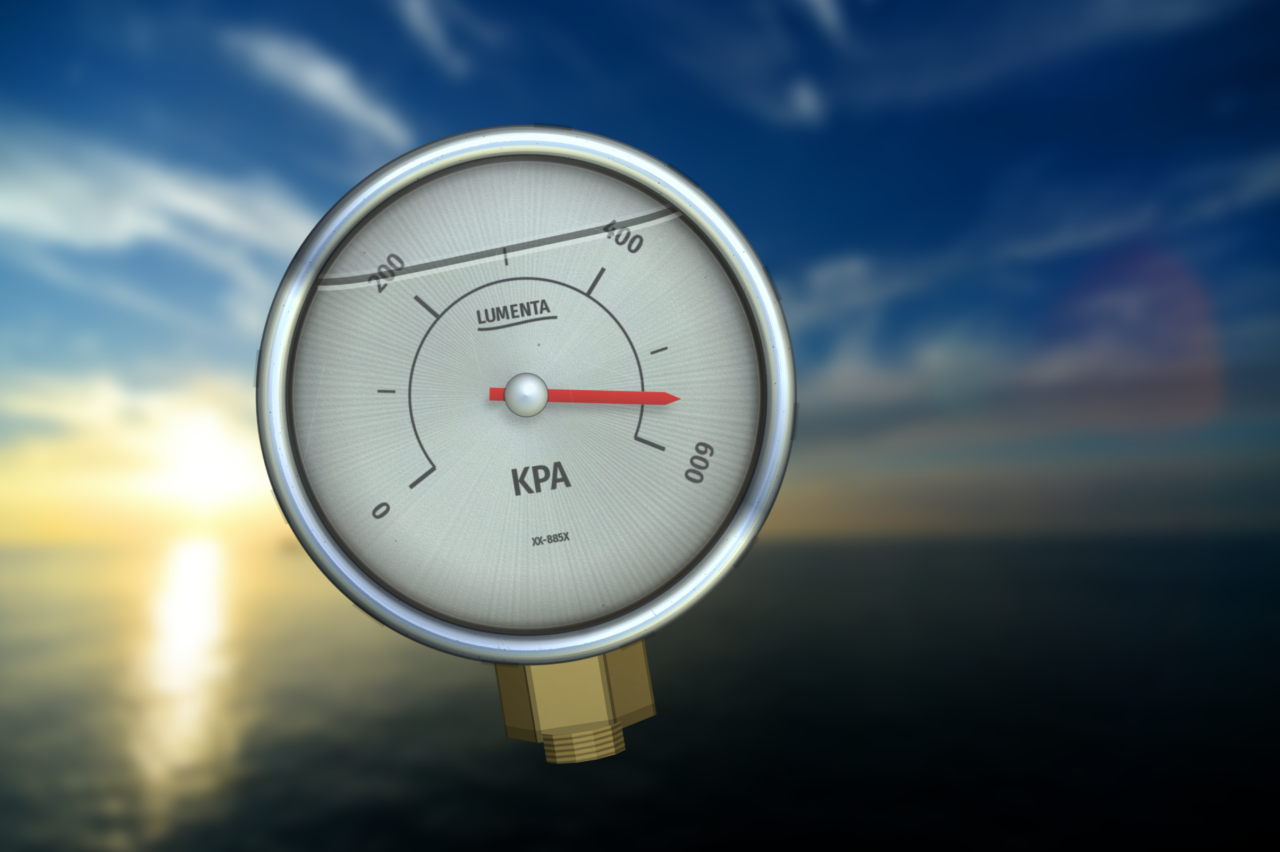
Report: 550 kPa
